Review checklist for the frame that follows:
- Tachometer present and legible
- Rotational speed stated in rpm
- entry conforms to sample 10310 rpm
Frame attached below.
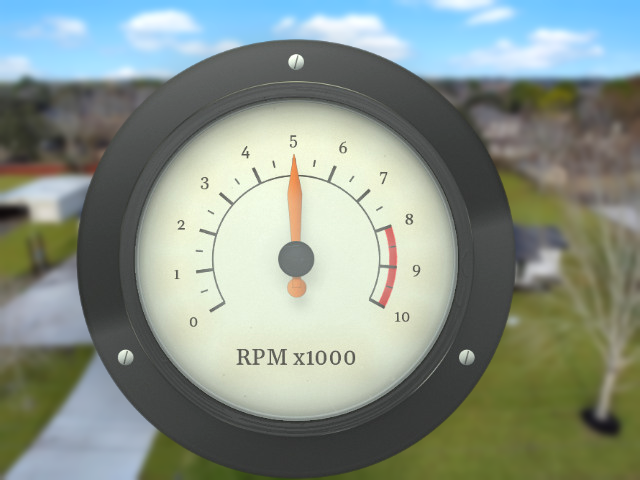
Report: 5000 rpm
